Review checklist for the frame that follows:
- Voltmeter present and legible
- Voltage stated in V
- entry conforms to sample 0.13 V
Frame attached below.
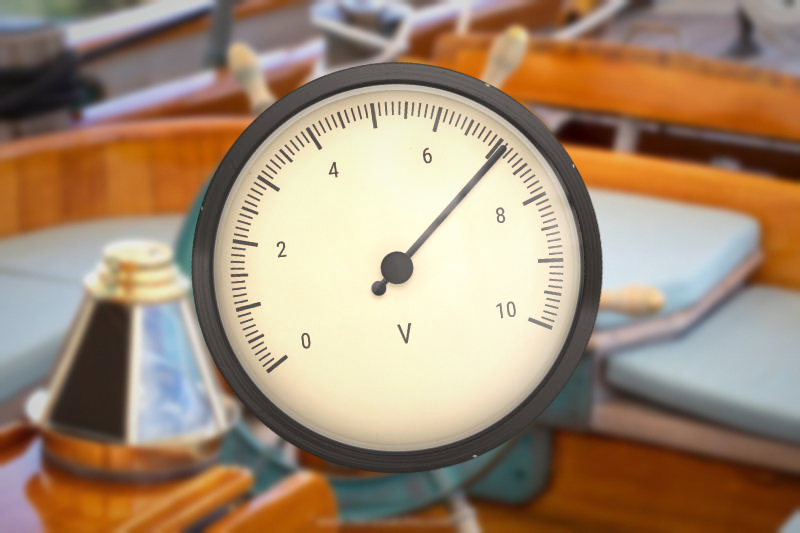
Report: 7.1 V
